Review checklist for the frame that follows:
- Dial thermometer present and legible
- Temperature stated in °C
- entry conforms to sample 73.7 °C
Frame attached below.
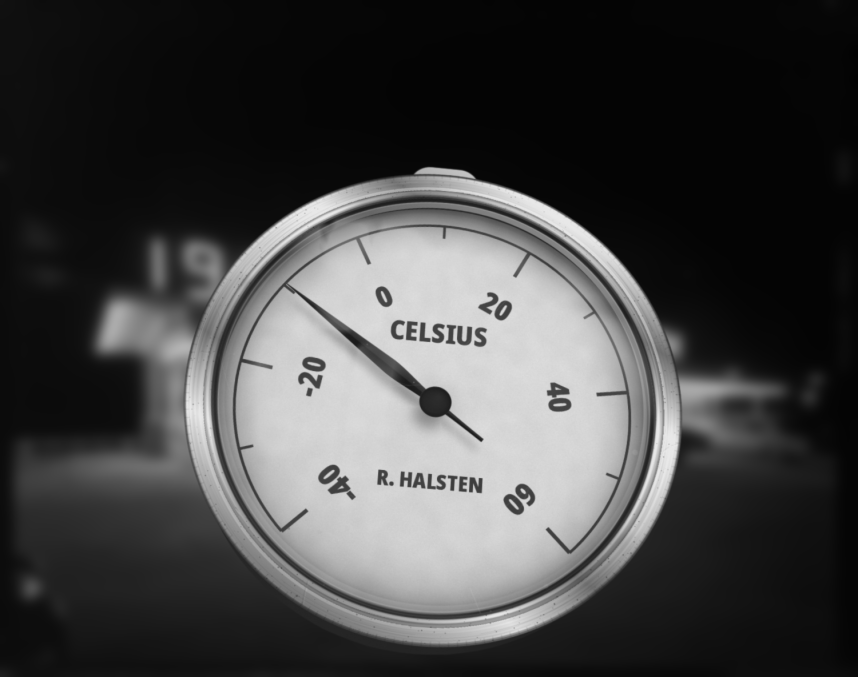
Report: -10 °C
